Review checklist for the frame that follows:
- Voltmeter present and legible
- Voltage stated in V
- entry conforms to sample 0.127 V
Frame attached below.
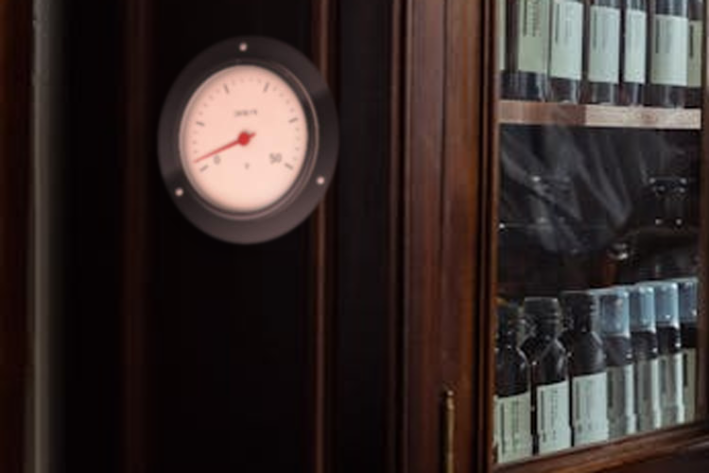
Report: 2 V
